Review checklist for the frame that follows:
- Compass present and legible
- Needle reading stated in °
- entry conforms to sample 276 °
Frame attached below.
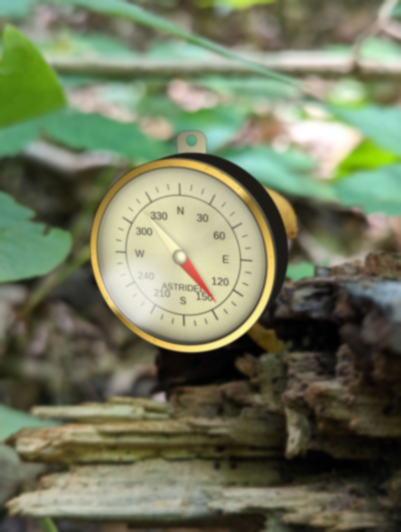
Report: 140 °
